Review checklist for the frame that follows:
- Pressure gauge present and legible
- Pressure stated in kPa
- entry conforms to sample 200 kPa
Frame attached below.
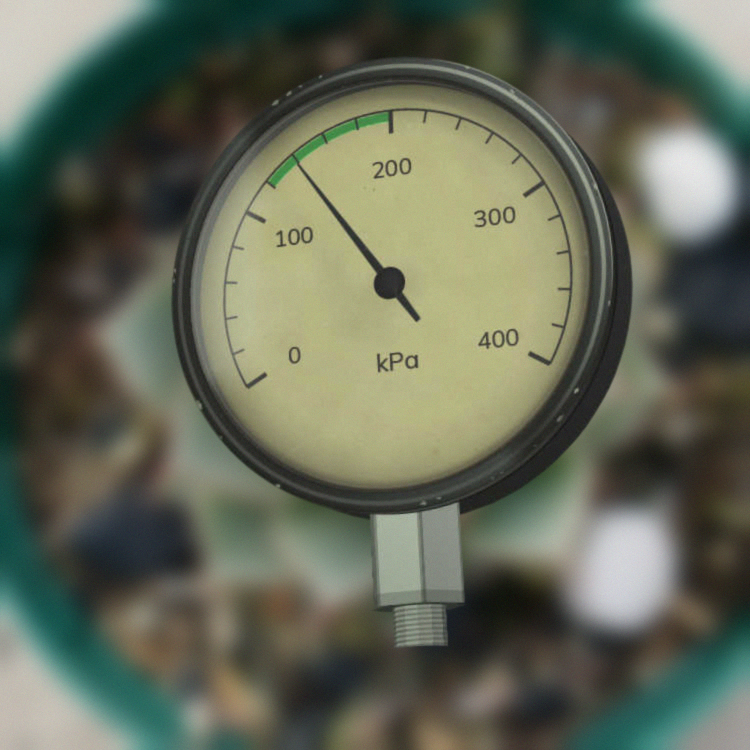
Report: 140 kPa
